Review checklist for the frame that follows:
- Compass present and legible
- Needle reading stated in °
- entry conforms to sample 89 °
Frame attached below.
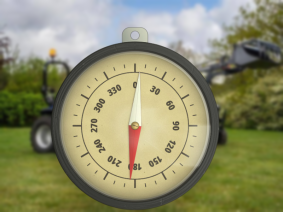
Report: 185 °
